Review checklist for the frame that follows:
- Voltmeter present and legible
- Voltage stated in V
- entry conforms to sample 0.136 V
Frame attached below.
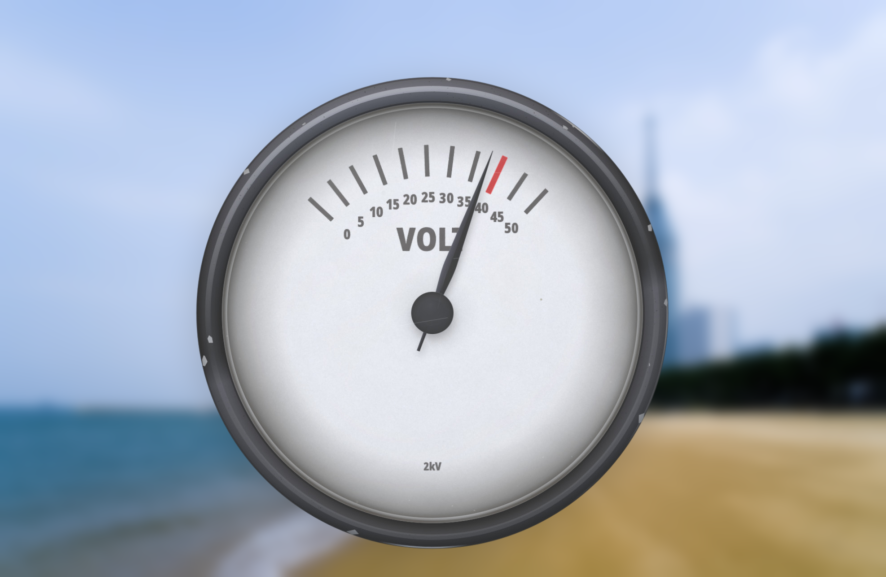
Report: 37.5 V
